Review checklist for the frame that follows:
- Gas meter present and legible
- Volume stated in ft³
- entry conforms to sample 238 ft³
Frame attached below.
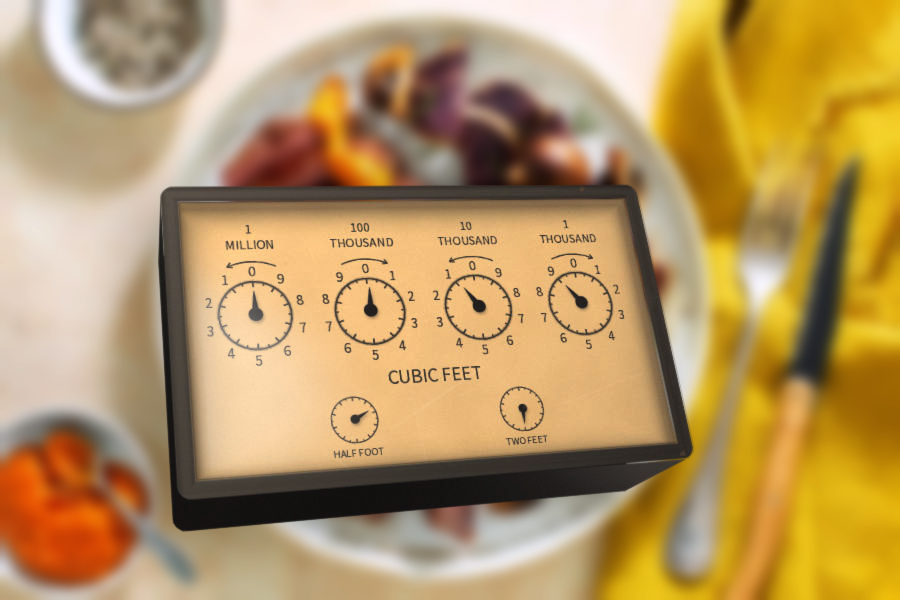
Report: 900 ft³
